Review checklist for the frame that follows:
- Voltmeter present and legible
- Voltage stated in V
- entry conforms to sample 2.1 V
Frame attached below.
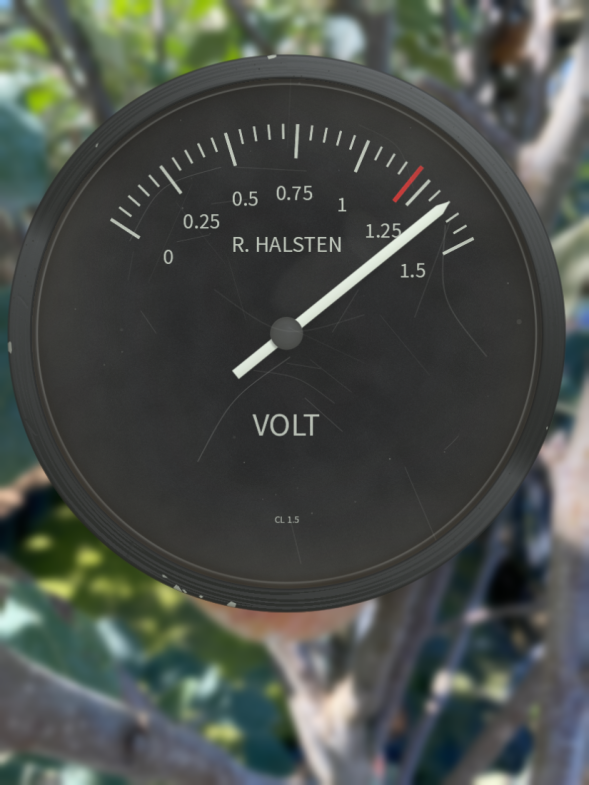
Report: 1.35 V
